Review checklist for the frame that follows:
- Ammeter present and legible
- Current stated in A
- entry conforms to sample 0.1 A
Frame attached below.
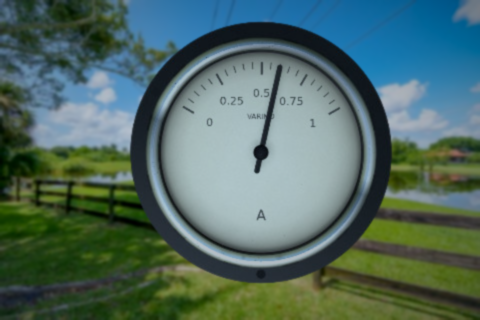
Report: 0.6 A
